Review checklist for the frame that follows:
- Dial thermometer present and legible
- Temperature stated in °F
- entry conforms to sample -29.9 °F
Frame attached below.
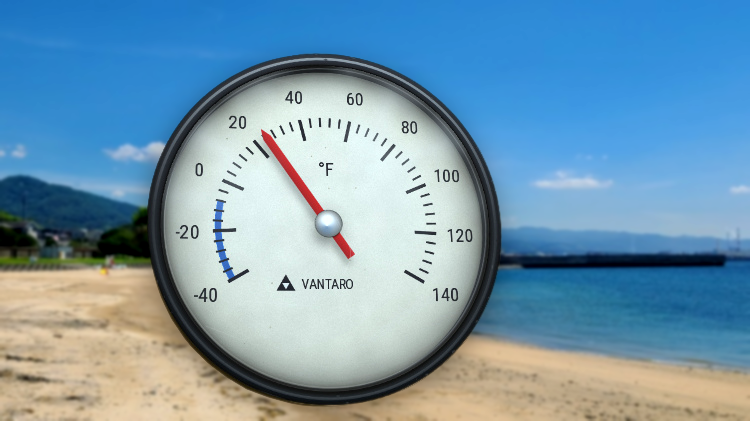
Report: 24 °F
